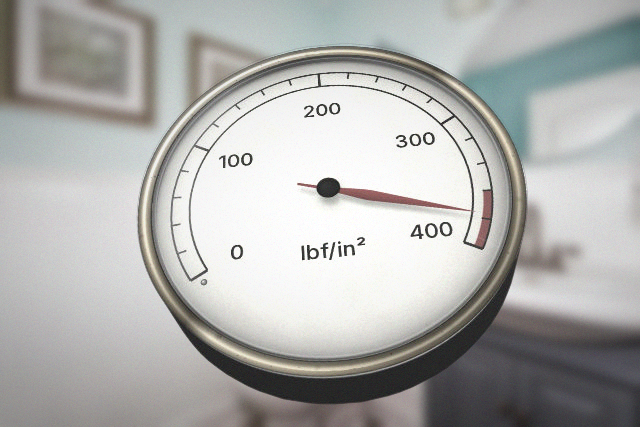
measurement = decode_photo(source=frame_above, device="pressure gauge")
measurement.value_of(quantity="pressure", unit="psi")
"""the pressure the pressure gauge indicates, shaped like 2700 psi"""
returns 380 psi
